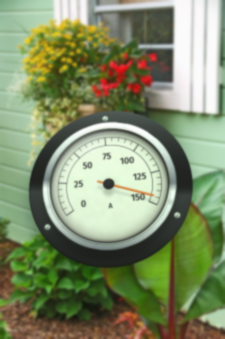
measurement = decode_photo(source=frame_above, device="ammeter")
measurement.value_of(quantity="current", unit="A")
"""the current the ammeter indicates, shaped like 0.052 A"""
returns 145 A
